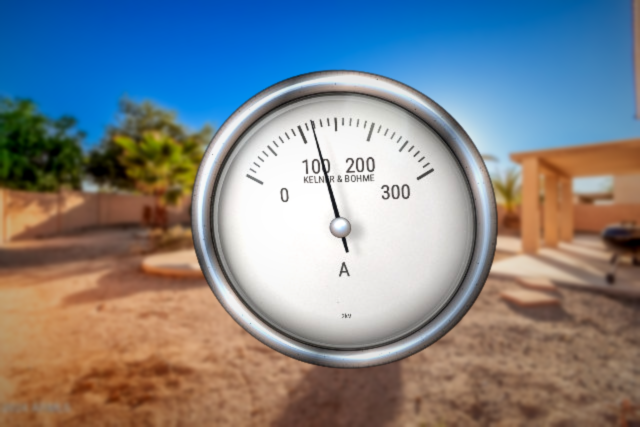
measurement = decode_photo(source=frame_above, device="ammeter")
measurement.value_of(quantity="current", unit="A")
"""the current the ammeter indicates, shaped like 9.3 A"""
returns 120 A
